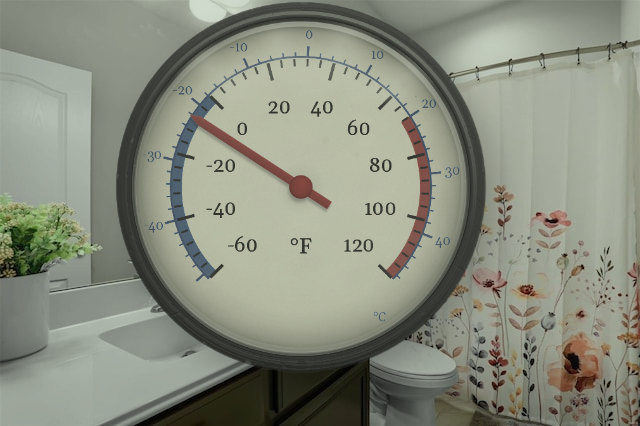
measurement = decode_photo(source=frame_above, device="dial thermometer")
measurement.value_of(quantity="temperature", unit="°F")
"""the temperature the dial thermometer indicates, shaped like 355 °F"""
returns -8 °F
